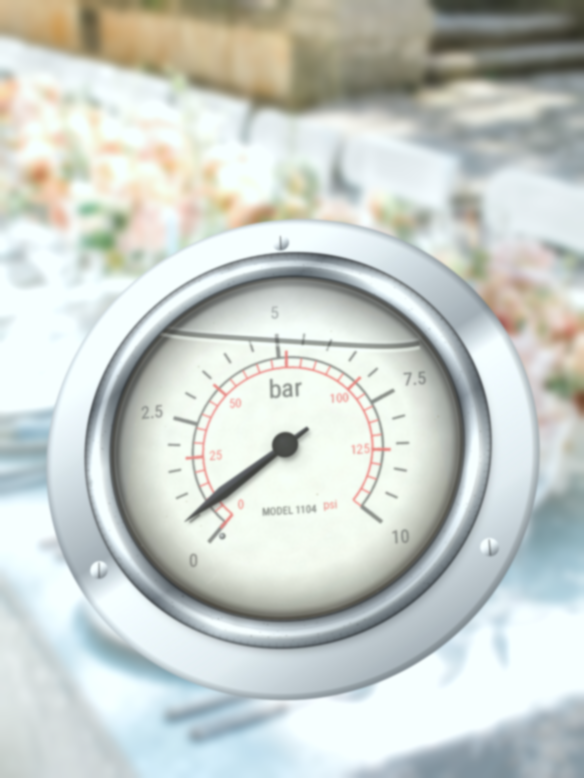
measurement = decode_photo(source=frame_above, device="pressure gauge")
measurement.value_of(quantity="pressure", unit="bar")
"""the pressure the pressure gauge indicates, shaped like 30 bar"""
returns 0.5 bar
